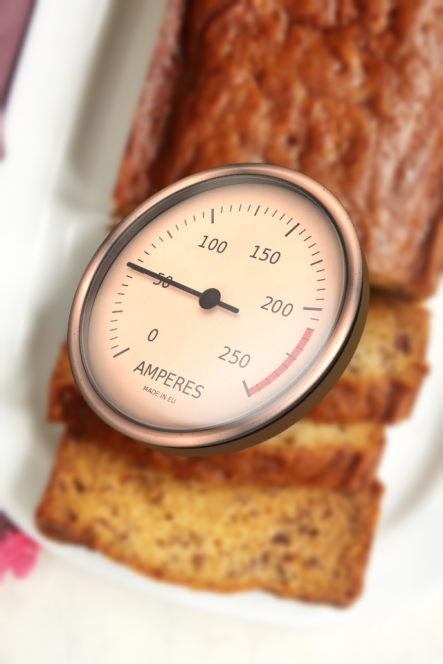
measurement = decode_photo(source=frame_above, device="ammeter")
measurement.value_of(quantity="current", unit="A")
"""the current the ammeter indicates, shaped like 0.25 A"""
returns 50 A
